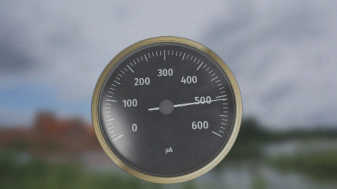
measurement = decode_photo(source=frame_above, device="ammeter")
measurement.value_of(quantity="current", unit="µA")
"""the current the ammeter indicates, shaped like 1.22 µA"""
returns 510 µA
